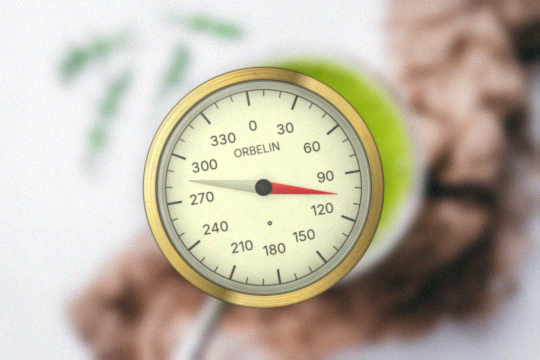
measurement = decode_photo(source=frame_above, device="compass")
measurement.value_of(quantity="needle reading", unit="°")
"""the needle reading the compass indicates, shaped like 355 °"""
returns 105 °
